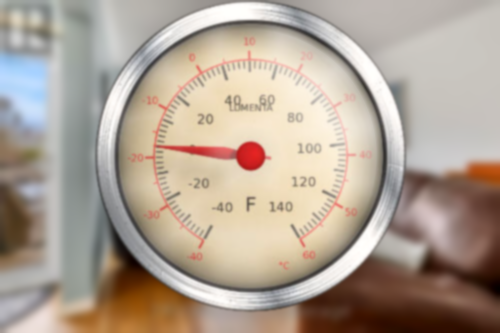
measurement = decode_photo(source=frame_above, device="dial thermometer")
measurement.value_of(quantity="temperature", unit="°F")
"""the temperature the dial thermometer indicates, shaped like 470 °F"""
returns 0 °F
